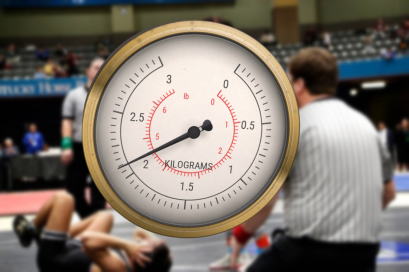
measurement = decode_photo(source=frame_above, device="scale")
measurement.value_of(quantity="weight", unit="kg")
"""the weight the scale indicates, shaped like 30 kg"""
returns 2.1 kg
